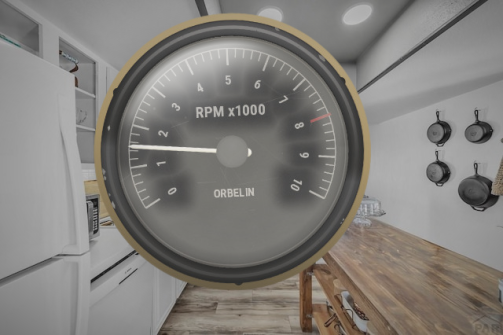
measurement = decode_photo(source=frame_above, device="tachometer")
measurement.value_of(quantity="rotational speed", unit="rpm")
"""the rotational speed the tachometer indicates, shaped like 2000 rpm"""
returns 1500 rpm
